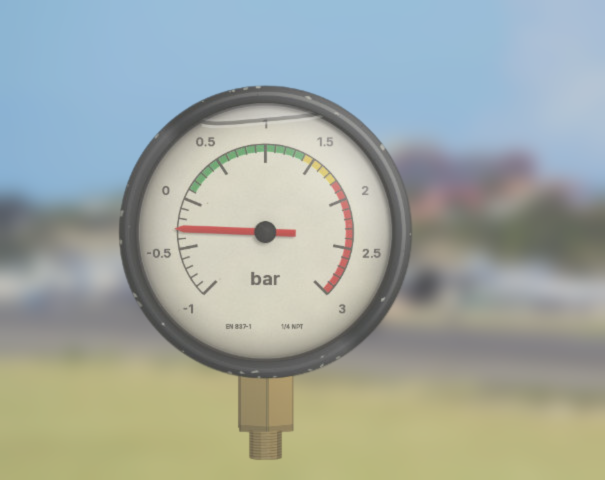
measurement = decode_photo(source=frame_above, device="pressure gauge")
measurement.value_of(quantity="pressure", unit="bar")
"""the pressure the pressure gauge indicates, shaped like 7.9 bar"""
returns -0.3 bar
